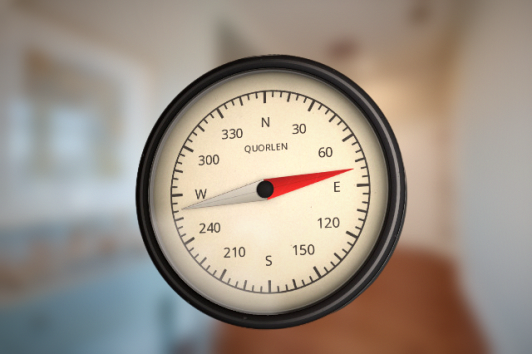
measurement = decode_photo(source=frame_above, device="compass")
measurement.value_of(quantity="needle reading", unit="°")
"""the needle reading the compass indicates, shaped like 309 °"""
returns 80 °
